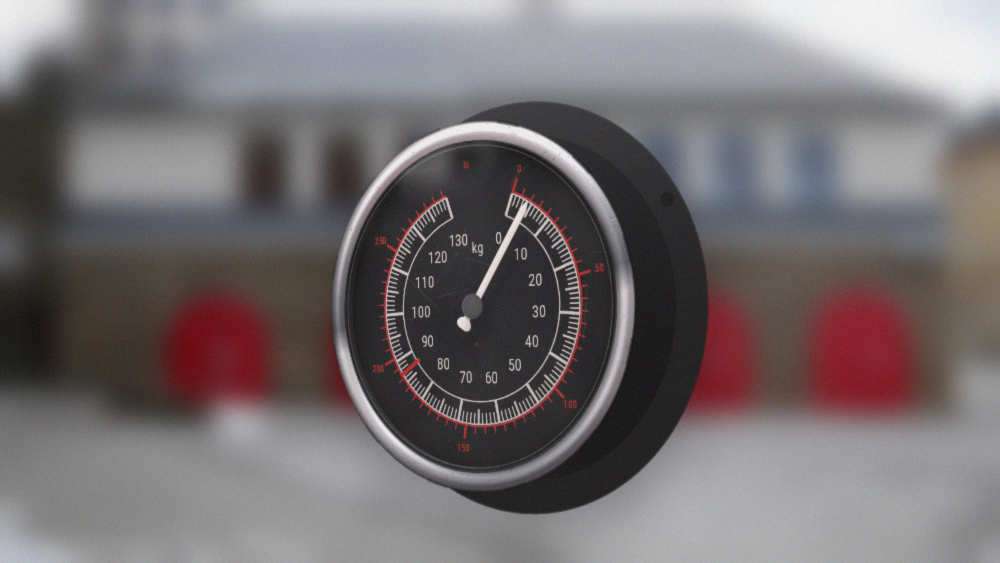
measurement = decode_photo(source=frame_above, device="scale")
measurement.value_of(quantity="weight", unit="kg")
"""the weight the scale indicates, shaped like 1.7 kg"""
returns 5 kg
